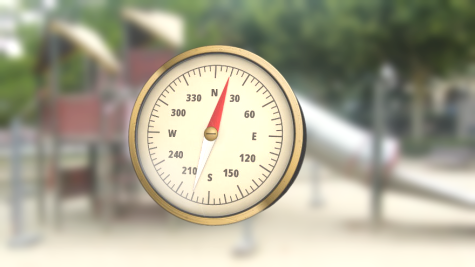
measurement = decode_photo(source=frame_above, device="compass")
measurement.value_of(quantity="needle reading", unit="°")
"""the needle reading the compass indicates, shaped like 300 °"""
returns 15 °
